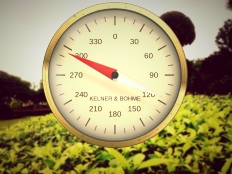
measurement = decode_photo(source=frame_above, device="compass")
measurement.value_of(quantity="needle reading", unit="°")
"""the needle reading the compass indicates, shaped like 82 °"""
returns 295 °
